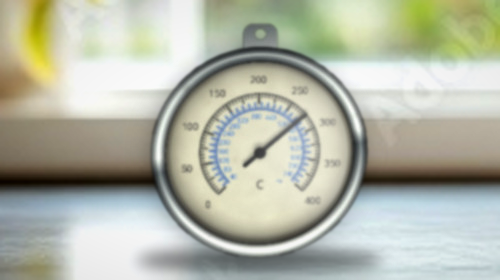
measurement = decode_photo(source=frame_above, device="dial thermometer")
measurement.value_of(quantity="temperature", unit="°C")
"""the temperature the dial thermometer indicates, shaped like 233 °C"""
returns 275 °C
